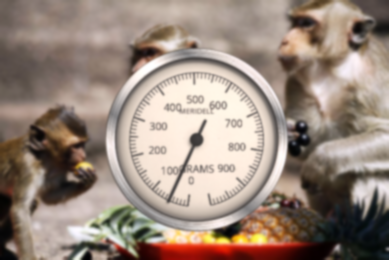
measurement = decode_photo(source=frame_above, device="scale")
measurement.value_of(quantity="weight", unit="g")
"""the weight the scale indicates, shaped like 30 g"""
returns 50 g
